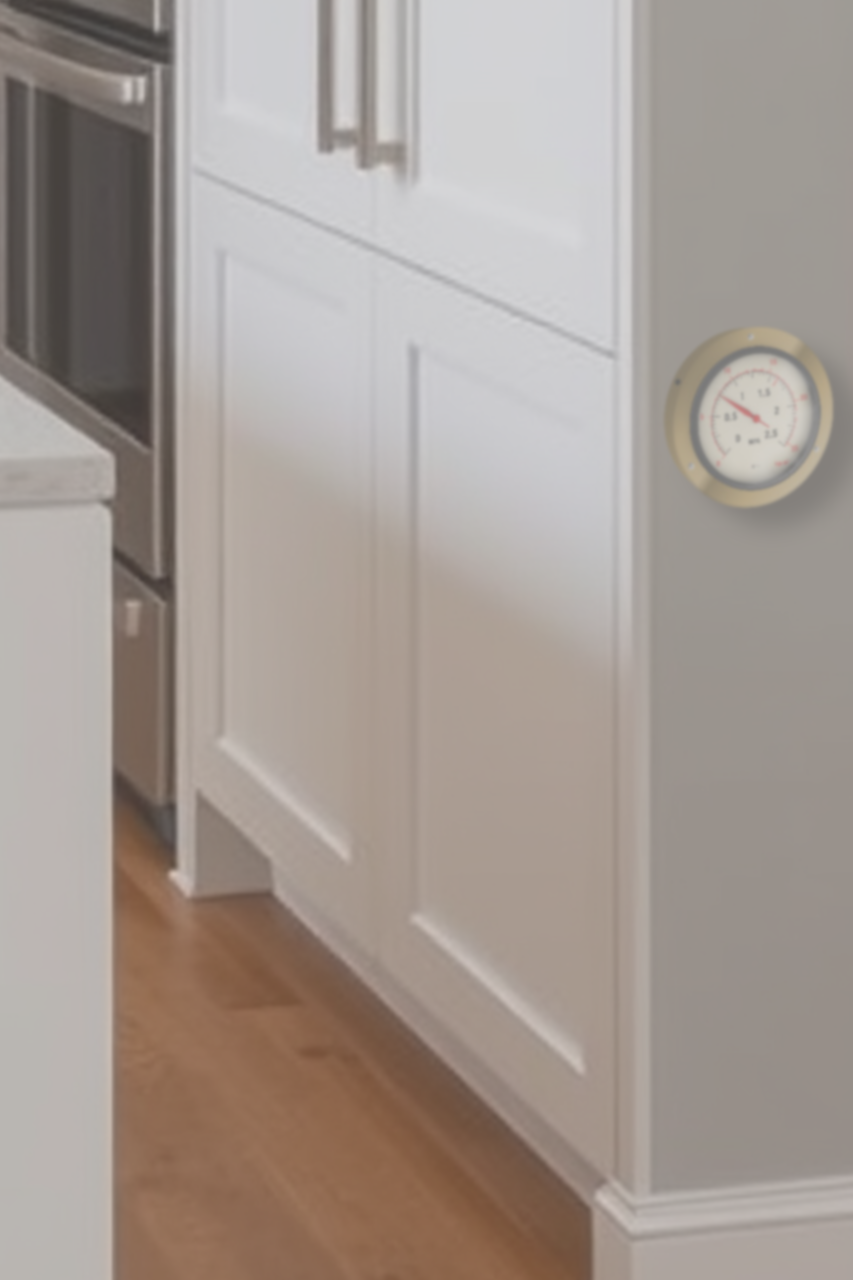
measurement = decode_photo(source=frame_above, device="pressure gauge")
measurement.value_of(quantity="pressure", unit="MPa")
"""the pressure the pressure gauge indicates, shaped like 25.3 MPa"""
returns 0.75 MPa
